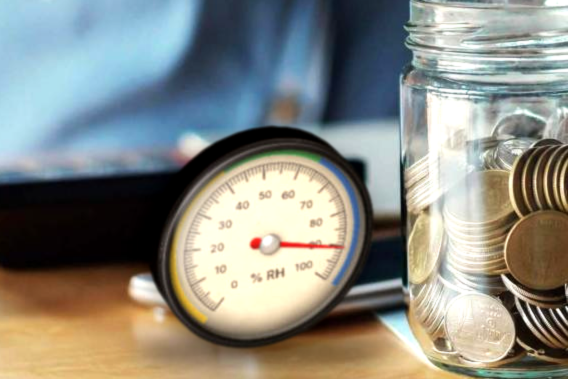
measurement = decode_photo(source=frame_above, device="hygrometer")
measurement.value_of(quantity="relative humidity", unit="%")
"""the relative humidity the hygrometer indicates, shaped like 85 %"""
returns 90 %
